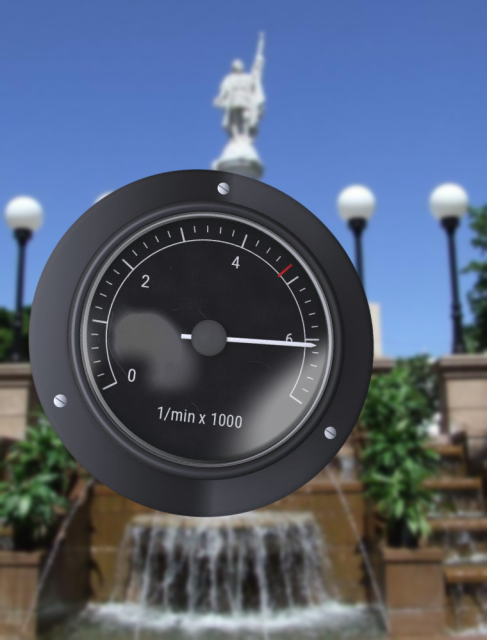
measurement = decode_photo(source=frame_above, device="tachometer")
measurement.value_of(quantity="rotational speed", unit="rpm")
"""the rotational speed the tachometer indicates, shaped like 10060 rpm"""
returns 6100 rpm
